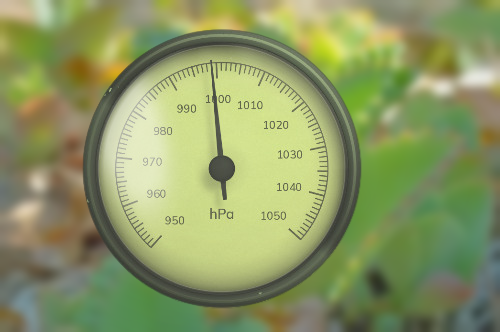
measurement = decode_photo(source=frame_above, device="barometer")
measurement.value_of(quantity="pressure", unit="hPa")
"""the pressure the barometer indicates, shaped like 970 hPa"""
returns 999 hPa
